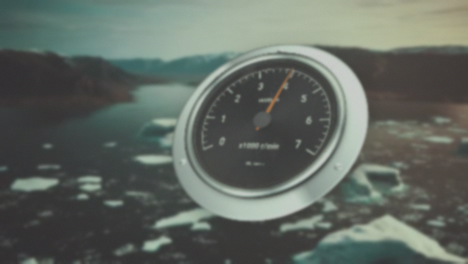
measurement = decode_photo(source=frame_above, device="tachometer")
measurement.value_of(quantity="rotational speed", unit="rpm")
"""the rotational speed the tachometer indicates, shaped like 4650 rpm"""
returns 4000 rpm
